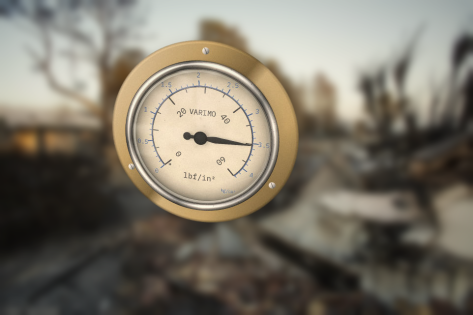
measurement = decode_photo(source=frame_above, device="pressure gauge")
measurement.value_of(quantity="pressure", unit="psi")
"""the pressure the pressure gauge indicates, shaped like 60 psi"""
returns 50 psi
